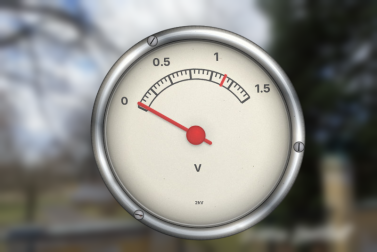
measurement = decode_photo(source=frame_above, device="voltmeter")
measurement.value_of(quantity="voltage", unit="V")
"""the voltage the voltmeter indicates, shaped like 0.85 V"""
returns 0.05 V
